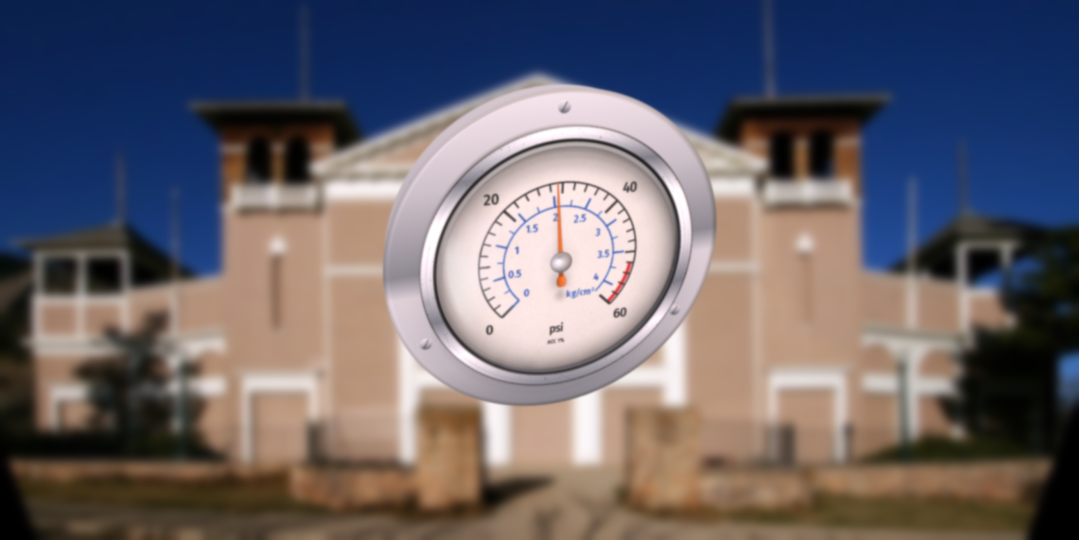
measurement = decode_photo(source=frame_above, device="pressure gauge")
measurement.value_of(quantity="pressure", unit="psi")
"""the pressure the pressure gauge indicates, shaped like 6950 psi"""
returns 29 psi
